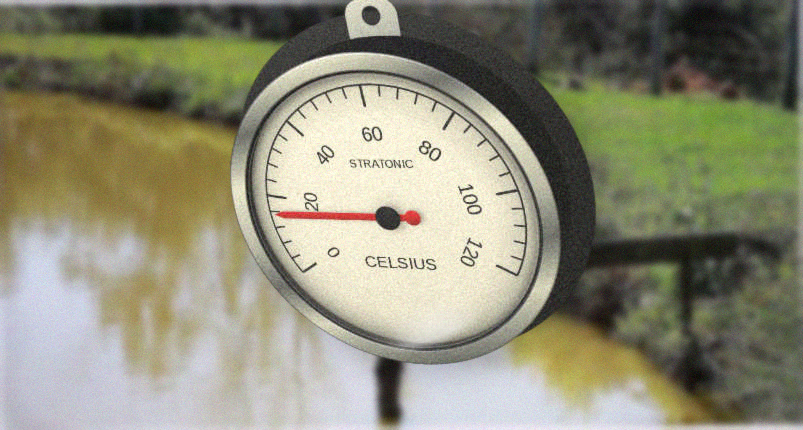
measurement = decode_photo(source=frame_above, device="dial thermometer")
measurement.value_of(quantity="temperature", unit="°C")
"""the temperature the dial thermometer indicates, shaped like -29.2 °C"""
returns 16 °C
